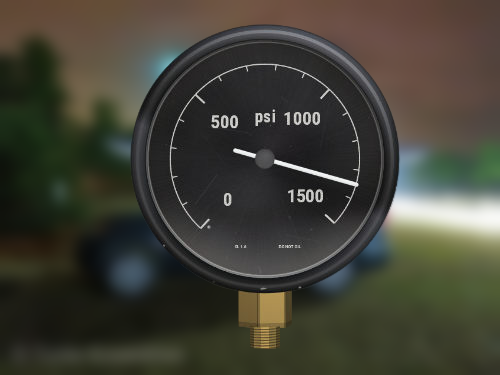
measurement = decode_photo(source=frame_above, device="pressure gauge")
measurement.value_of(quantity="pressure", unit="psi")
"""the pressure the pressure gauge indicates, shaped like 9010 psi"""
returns 1350 psi
